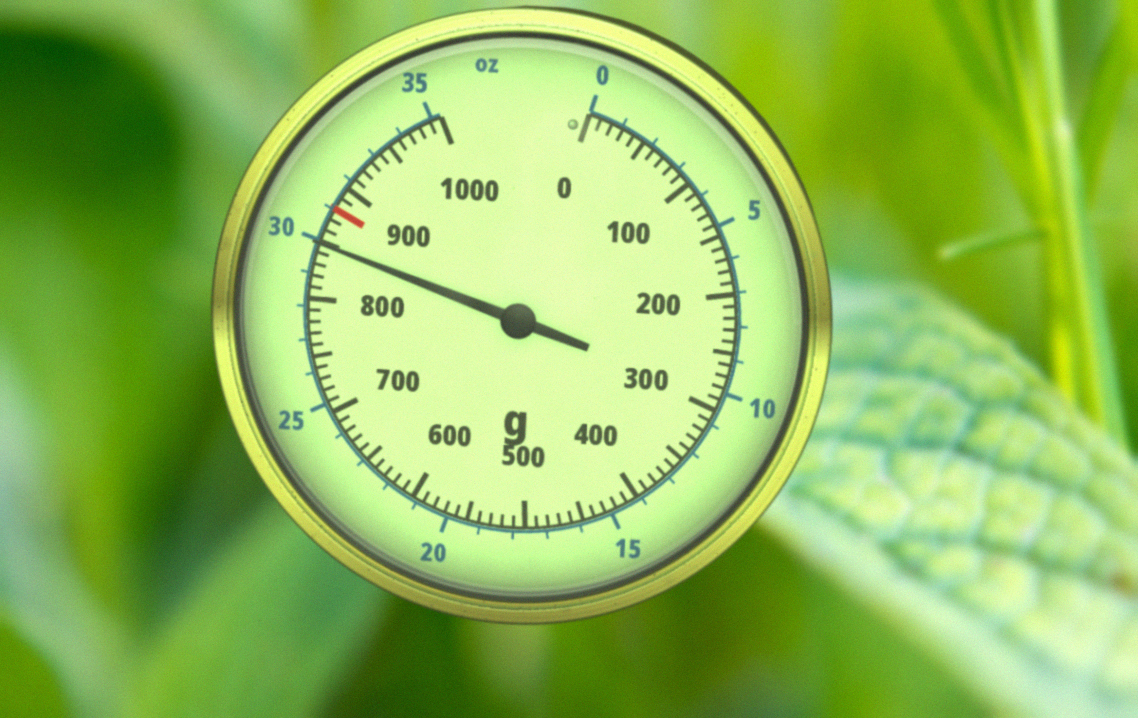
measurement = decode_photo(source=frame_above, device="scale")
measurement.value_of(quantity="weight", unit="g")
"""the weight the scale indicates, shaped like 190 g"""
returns 850 g
